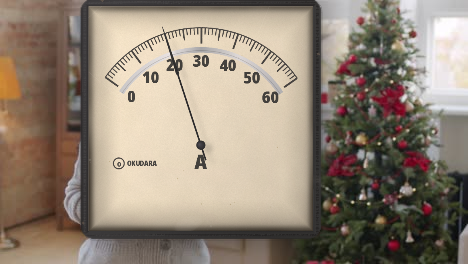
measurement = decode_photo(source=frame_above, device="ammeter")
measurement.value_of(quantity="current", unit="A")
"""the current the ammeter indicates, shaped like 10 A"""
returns 20 A
